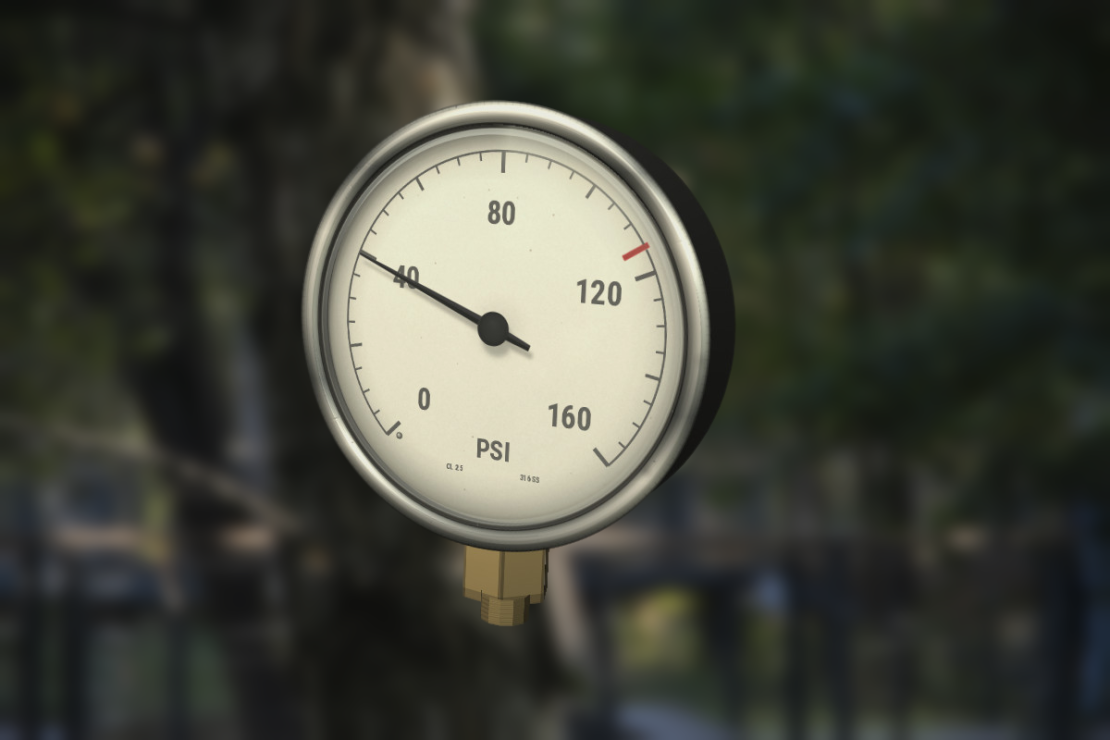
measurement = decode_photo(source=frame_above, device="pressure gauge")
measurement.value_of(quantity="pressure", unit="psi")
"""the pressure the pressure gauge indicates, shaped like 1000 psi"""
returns 40 psi
